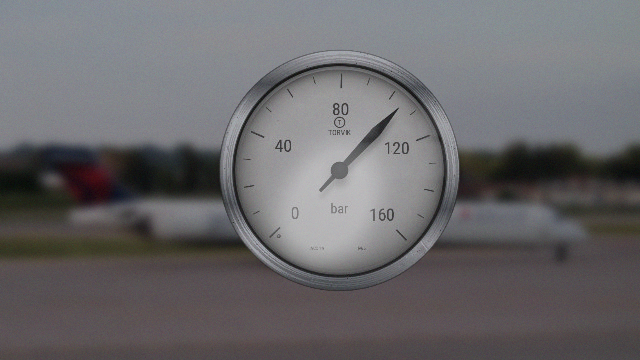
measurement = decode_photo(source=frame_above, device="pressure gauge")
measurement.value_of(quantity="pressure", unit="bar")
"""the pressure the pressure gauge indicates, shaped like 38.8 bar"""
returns 105 bar
